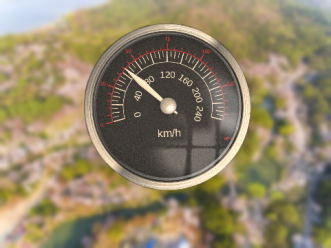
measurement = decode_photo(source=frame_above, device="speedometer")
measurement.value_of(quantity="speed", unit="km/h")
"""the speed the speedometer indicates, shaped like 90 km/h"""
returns 65 km/h
